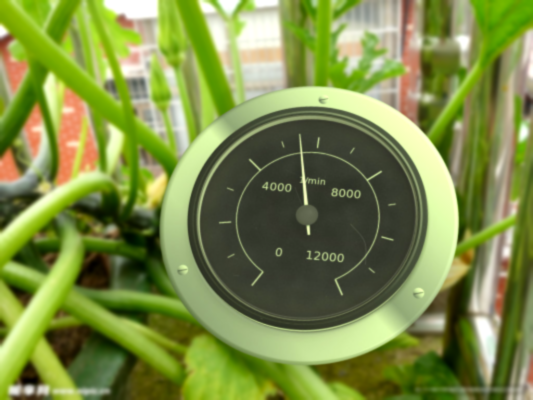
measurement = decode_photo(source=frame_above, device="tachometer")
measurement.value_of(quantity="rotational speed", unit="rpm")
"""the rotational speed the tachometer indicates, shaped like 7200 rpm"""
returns 5500 rpm
